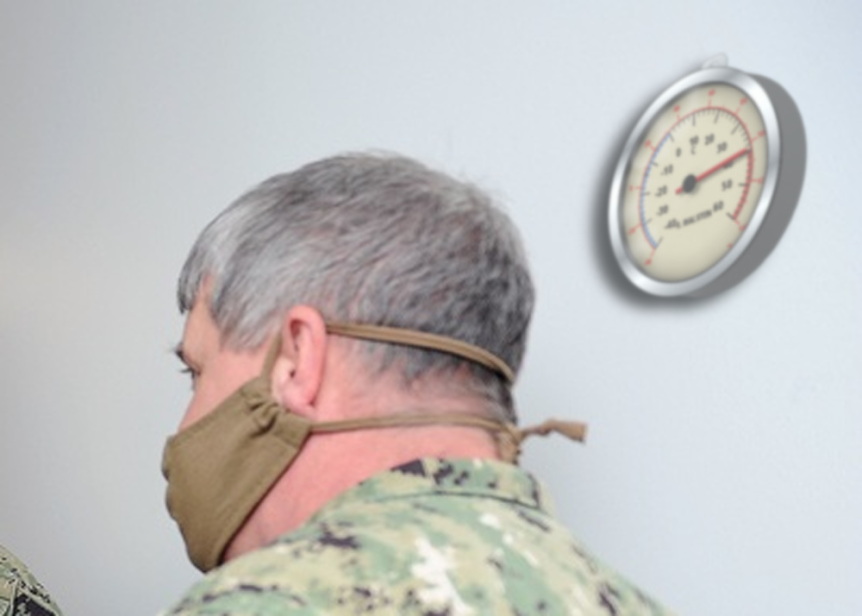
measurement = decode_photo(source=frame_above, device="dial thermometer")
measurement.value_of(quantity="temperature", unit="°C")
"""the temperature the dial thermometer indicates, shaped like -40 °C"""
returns 40 °C
